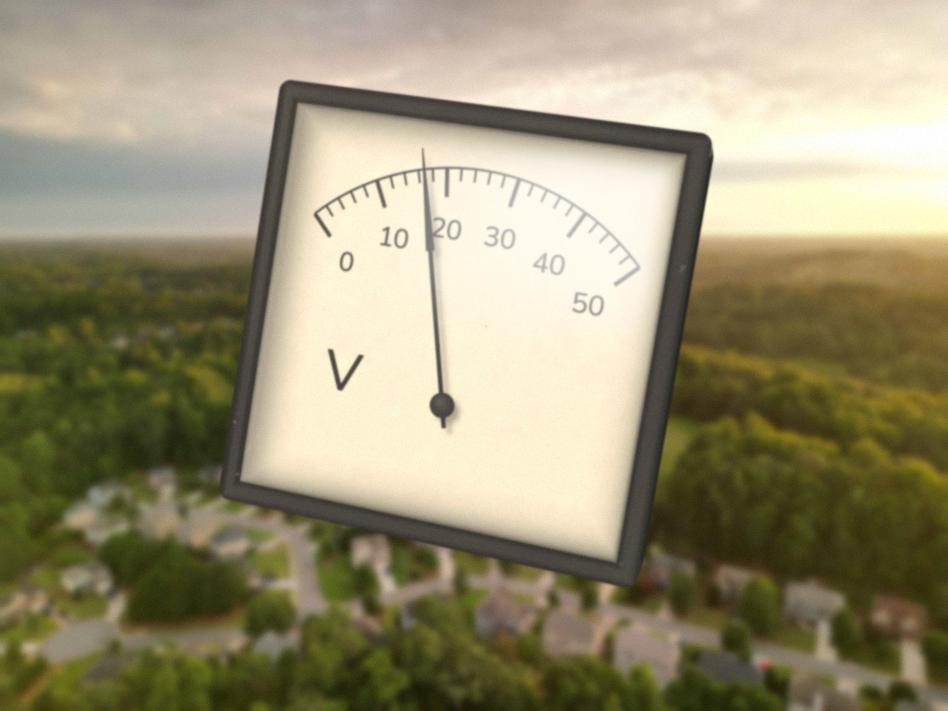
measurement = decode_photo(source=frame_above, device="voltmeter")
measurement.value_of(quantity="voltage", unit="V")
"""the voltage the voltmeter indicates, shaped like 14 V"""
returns 17 V
